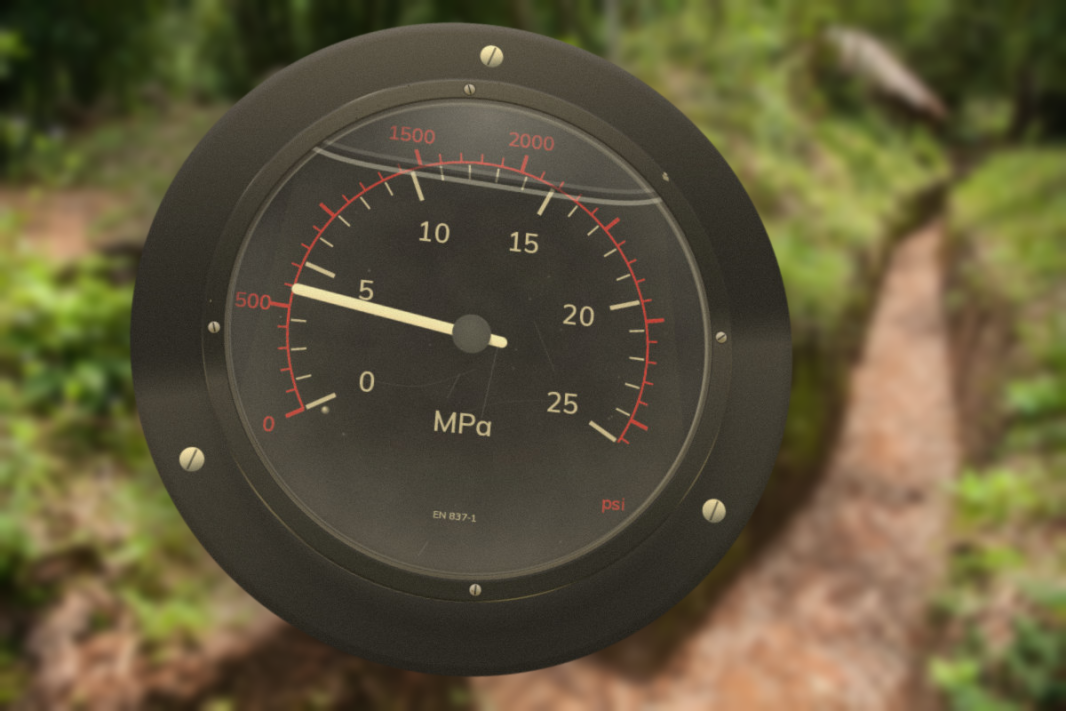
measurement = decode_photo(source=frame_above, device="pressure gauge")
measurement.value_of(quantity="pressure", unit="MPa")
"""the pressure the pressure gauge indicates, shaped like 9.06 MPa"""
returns 4 MPa
